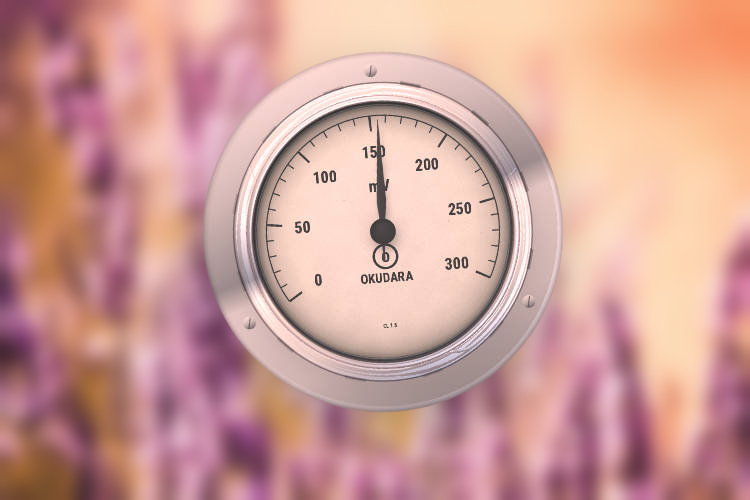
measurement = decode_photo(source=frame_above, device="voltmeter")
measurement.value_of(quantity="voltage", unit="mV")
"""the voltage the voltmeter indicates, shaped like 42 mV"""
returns 155 mV
